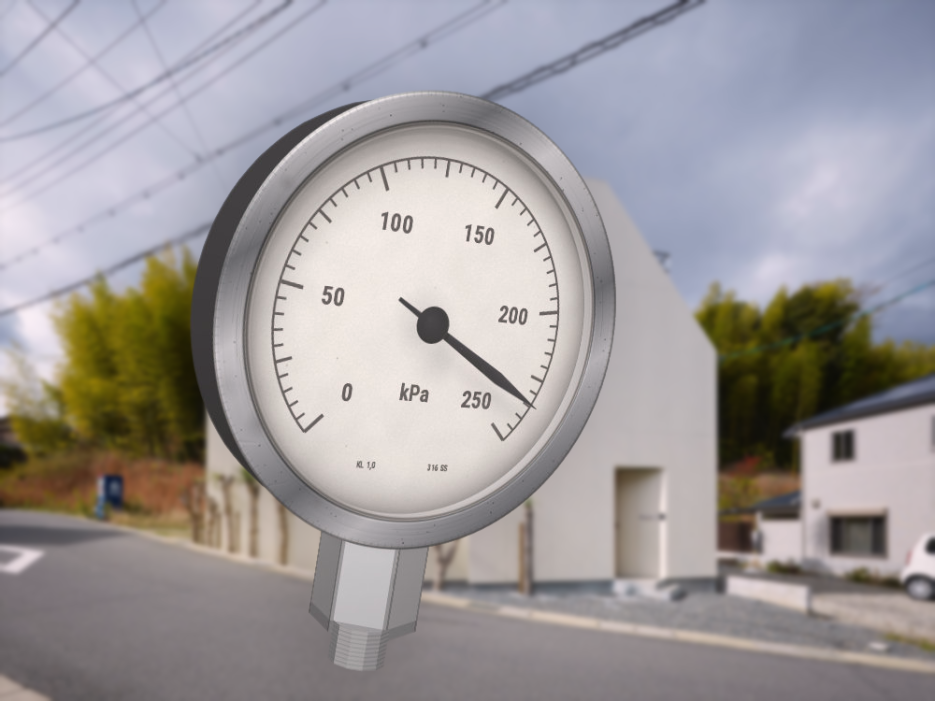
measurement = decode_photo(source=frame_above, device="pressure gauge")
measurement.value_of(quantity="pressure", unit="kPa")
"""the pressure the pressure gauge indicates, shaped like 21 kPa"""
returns 235 kPa
